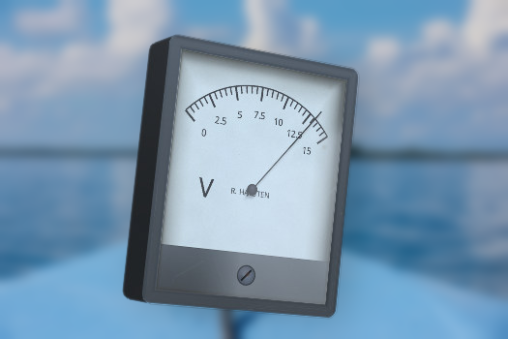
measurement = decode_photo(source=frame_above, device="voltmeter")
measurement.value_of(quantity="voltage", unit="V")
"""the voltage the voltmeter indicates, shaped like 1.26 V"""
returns 13 V
